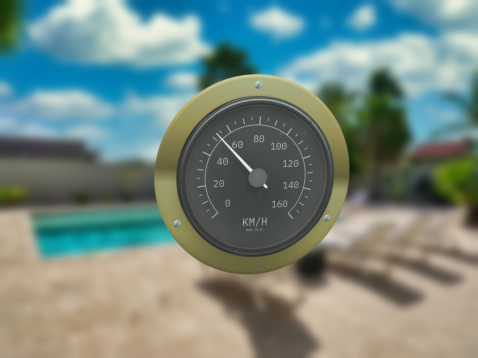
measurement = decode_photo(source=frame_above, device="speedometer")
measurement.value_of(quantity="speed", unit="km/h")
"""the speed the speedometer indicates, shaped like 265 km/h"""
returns 52.5 km/h
